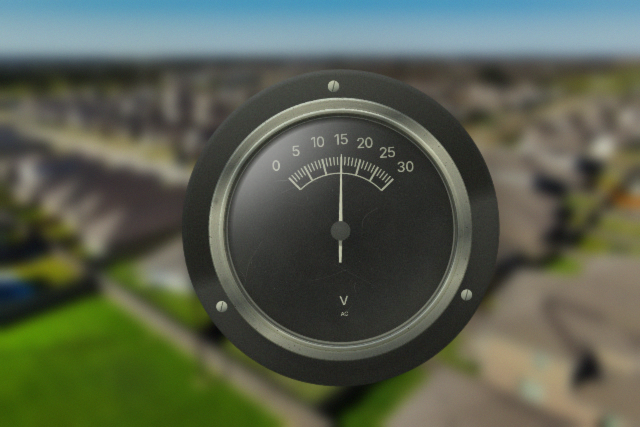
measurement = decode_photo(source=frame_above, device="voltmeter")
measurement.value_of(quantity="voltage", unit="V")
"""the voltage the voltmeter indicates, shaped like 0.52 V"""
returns 15 V
